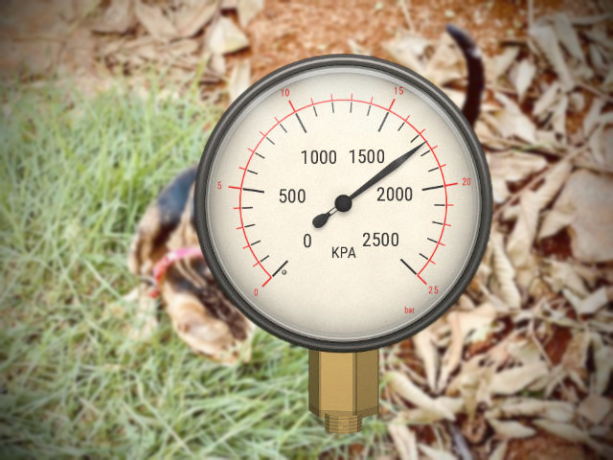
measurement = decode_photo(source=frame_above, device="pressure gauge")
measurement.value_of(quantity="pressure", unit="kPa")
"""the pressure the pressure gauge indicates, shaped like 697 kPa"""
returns 1750 kPa
